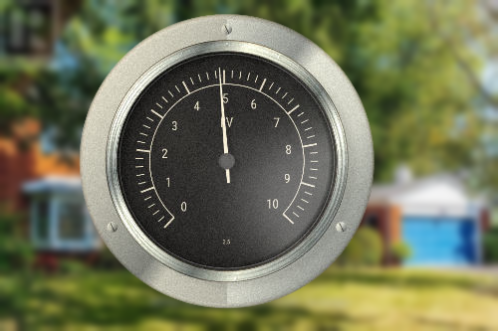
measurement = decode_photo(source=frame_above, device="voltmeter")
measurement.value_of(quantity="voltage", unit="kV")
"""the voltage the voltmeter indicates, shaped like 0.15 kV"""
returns 4.9 kV
